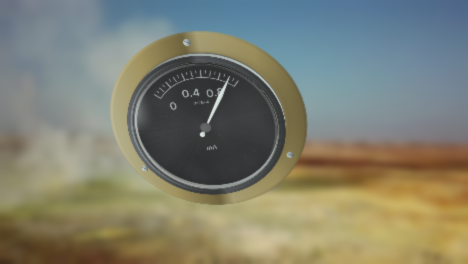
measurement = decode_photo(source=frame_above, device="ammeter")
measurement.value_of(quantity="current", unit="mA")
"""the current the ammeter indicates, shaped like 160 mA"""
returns 0.9 mA
